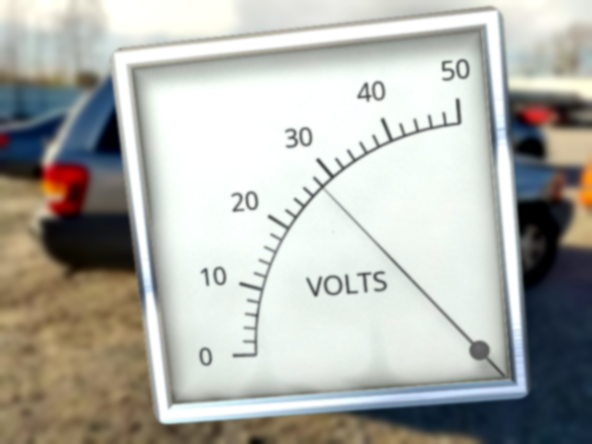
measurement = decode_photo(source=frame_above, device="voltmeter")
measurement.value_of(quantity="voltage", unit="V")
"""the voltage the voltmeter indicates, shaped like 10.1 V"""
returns 28 V
